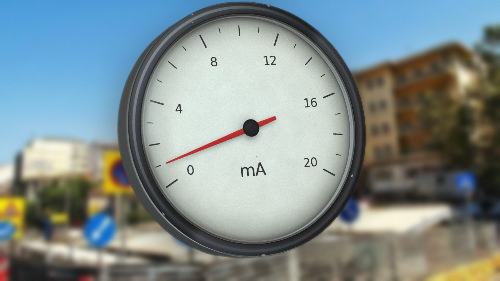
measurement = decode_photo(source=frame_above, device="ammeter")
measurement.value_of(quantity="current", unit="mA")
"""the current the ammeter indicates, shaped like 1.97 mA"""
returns 1 mA
